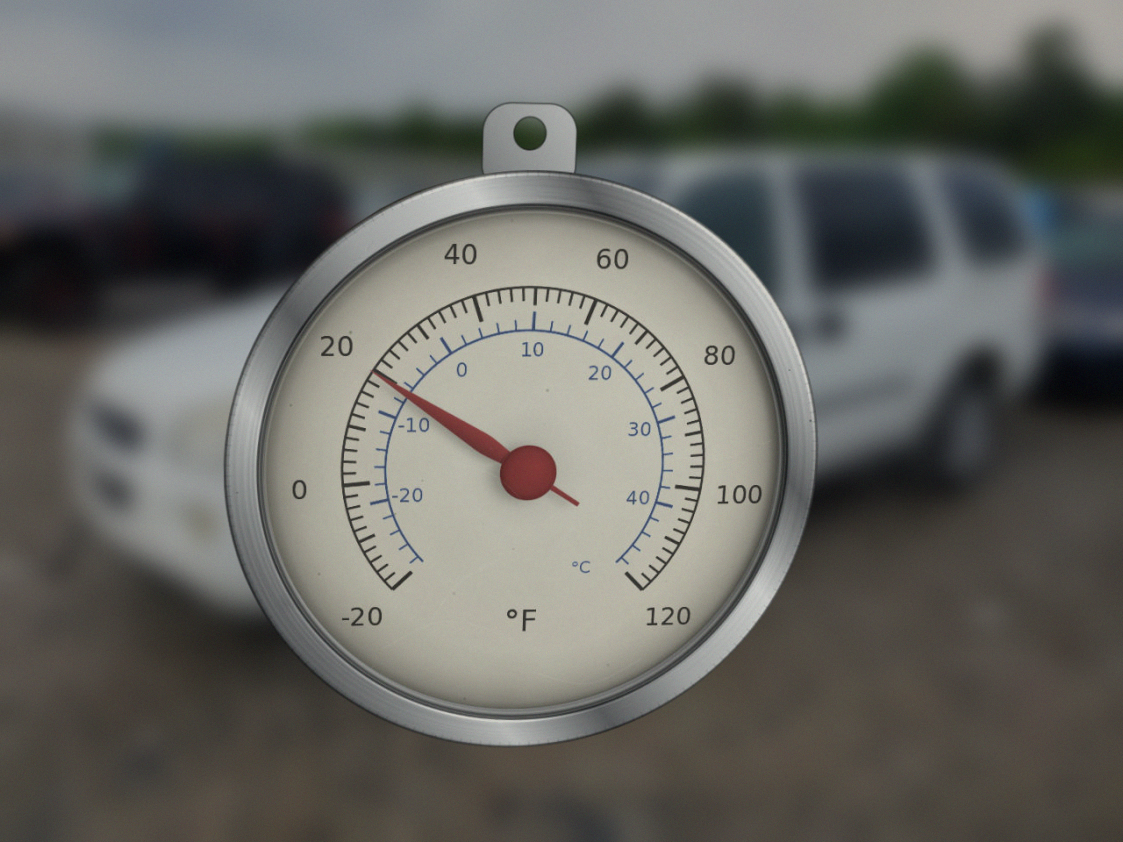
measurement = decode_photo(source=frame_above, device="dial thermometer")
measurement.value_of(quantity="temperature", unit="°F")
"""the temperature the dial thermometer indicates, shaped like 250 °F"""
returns 20 °F
